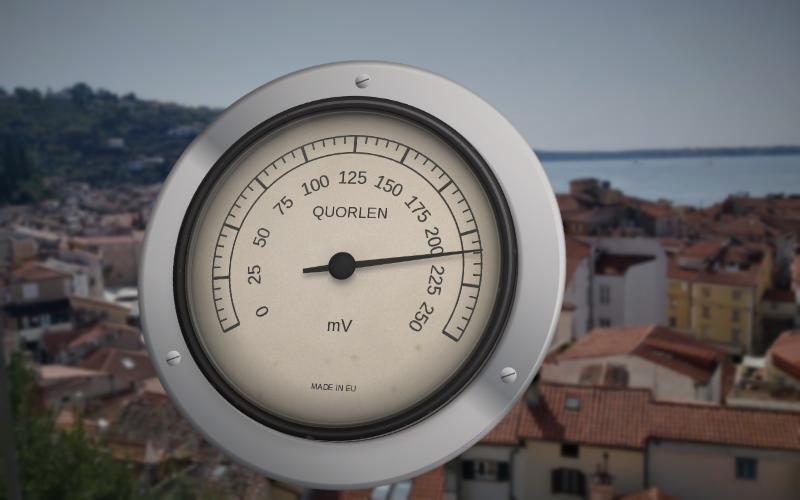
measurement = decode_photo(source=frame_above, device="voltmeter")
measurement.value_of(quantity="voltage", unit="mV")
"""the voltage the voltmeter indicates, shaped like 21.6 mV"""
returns 210 mV
